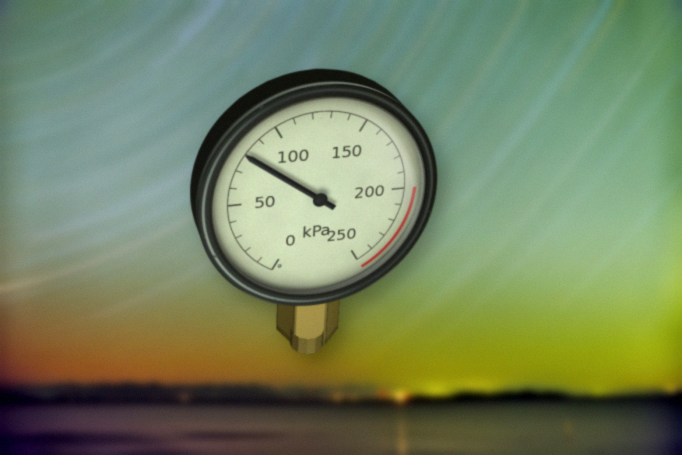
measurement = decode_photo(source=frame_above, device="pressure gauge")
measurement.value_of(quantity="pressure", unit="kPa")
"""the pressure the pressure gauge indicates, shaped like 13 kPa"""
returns 80 kPa
